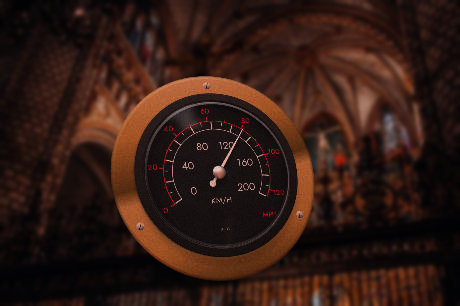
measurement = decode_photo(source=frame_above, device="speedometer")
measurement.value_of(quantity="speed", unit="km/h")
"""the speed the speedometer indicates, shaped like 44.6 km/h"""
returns 130 km/h
